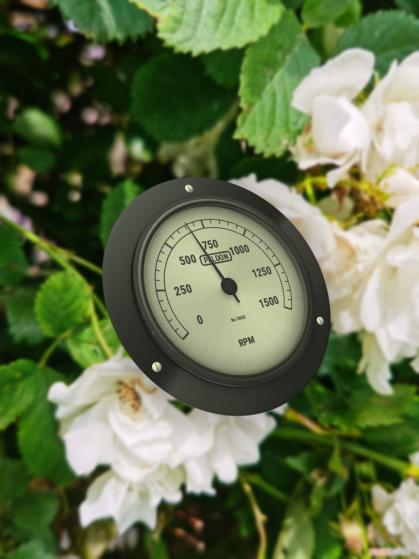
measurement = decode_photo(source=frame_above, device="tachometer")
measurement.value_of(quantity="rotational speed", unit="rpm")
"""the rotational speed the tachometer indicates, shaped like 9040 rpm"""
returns 650 rpm
